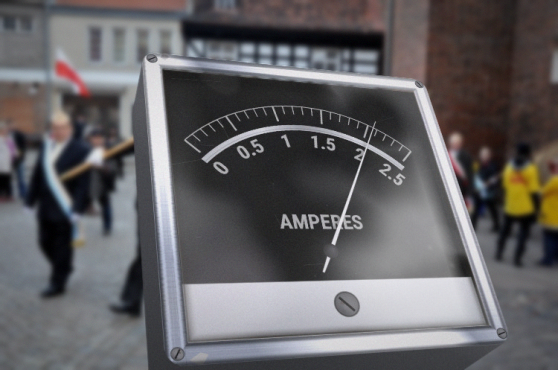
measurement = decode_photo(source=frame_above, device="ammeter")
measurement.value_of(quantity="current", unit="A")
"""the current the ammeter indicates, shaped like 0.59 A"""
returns 2.05 A
